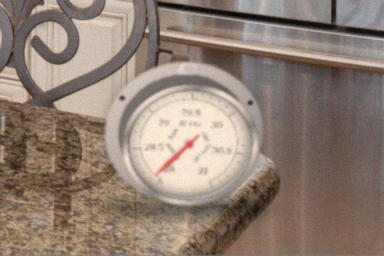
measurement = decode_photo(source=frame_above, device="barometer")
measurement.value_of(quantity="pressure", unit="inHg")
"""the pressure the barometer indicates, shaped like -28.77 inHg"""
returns 28.1 inHg
